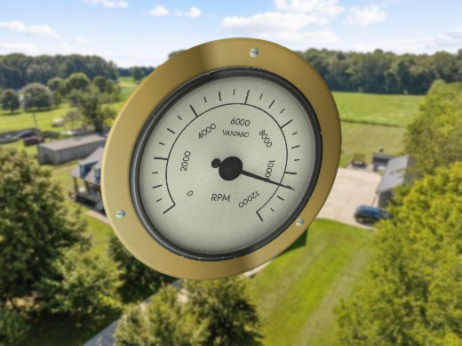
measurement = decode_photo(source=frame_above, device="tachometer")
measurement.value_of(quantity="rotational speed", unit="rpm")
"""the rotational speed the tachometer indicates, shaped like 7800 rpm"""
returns 10500 rpm
